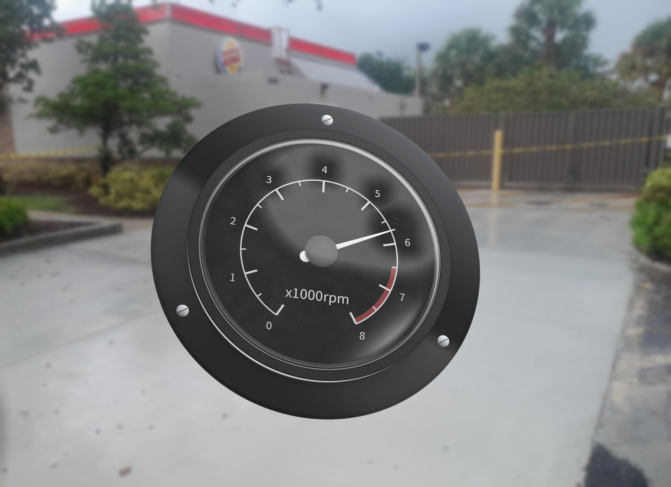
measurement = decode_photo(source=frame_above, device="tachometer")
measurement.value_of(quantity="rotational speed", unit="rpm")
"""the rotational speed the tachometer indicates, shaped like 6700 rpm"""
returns 5750 rpm
